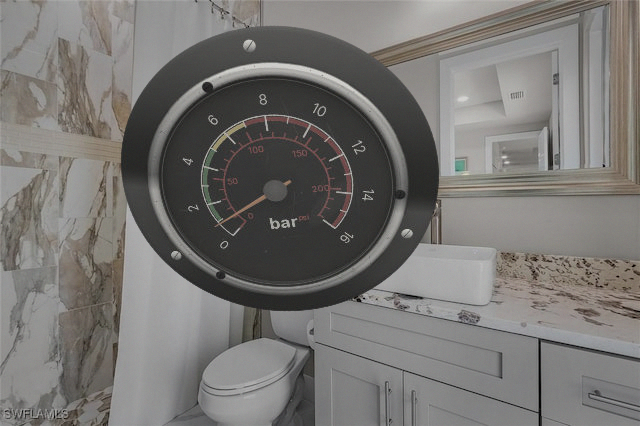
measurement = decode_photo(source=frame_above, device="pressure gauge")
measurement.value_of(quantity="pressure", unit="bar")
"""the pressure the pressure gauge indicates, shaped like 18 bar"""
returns 1 bar
